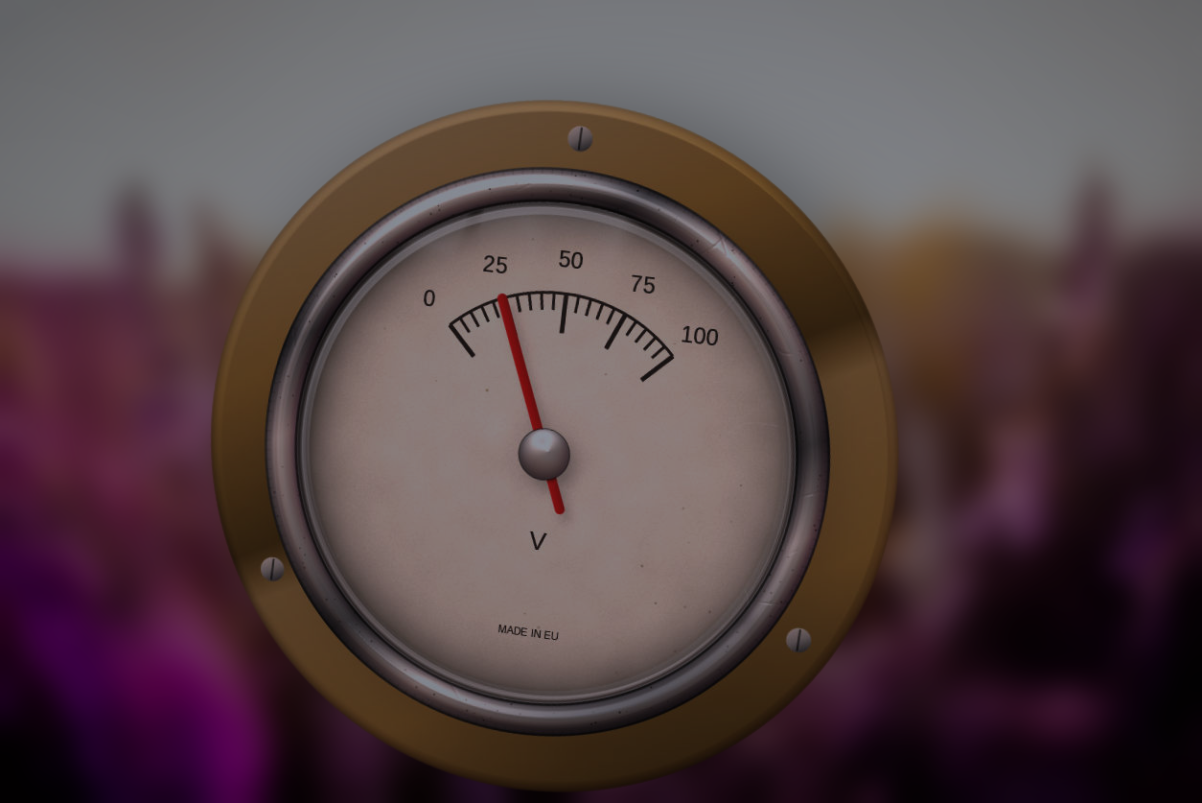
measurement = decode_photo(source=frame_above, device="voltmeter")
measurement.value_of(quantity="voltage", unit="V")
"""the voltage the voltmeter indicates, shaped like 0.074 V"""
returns 25 V
